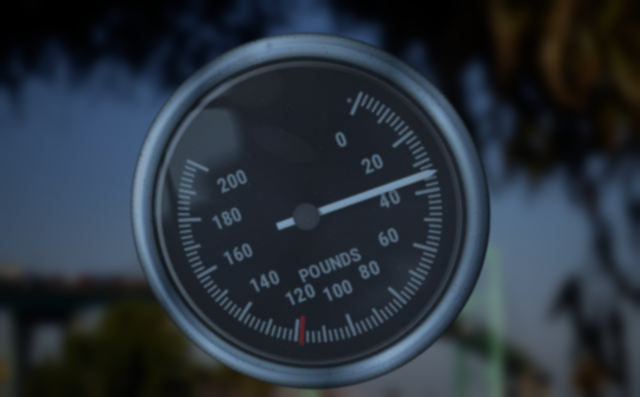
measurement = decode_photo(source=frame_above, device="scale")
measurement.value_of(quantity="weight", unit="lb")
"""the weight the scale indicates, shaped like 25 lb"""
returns 34 lb
